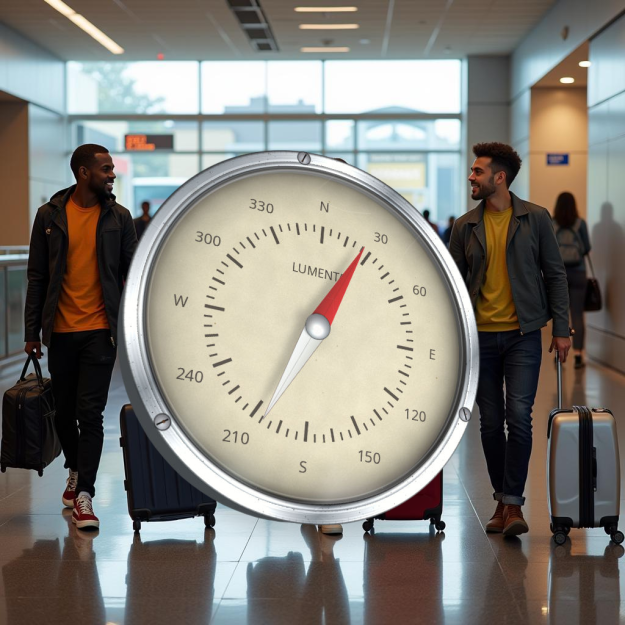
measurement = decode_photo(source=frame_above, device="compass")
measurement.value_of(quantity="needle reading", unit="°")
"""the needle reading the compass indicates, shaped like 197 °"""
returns 25 °
